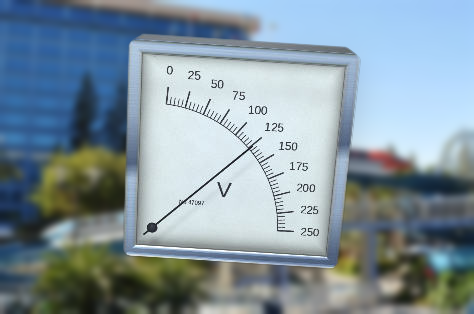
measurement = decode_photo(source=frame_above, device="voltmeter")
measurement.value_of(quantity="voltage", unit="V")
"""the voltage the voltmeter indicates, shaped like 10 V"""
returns 125 V
